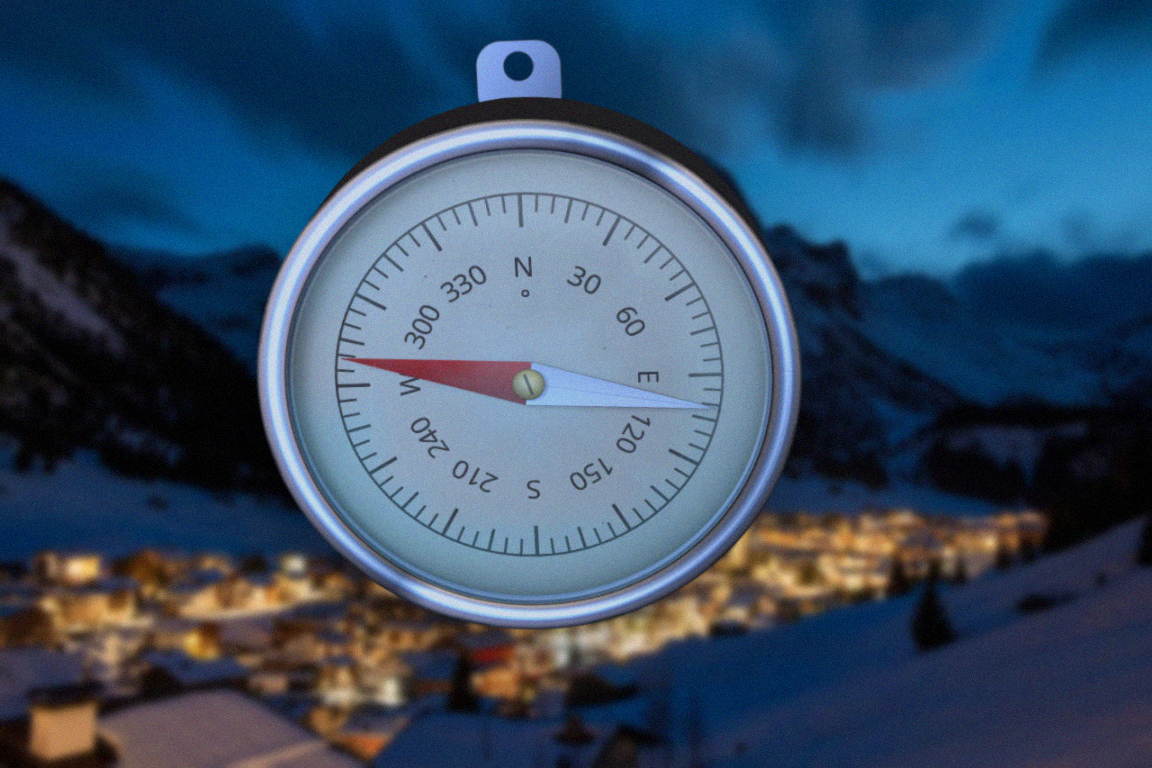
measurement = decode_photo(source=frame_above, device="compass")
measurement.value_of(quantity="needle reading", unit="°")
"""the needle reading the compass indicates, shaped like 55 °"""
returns 280 °
